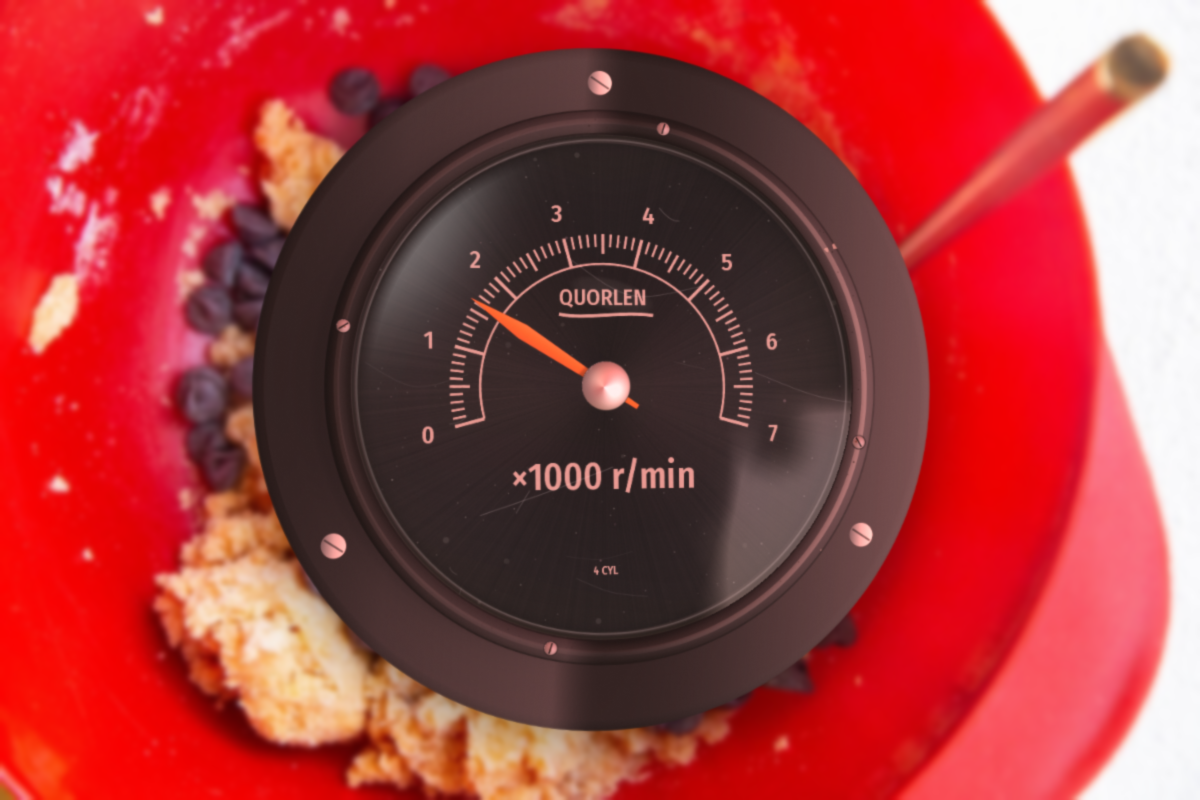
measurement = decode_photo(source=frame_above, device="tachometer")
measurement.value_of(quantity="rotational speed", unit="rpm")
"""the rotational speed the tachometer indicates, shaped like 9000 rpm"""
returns 1600 rpm
